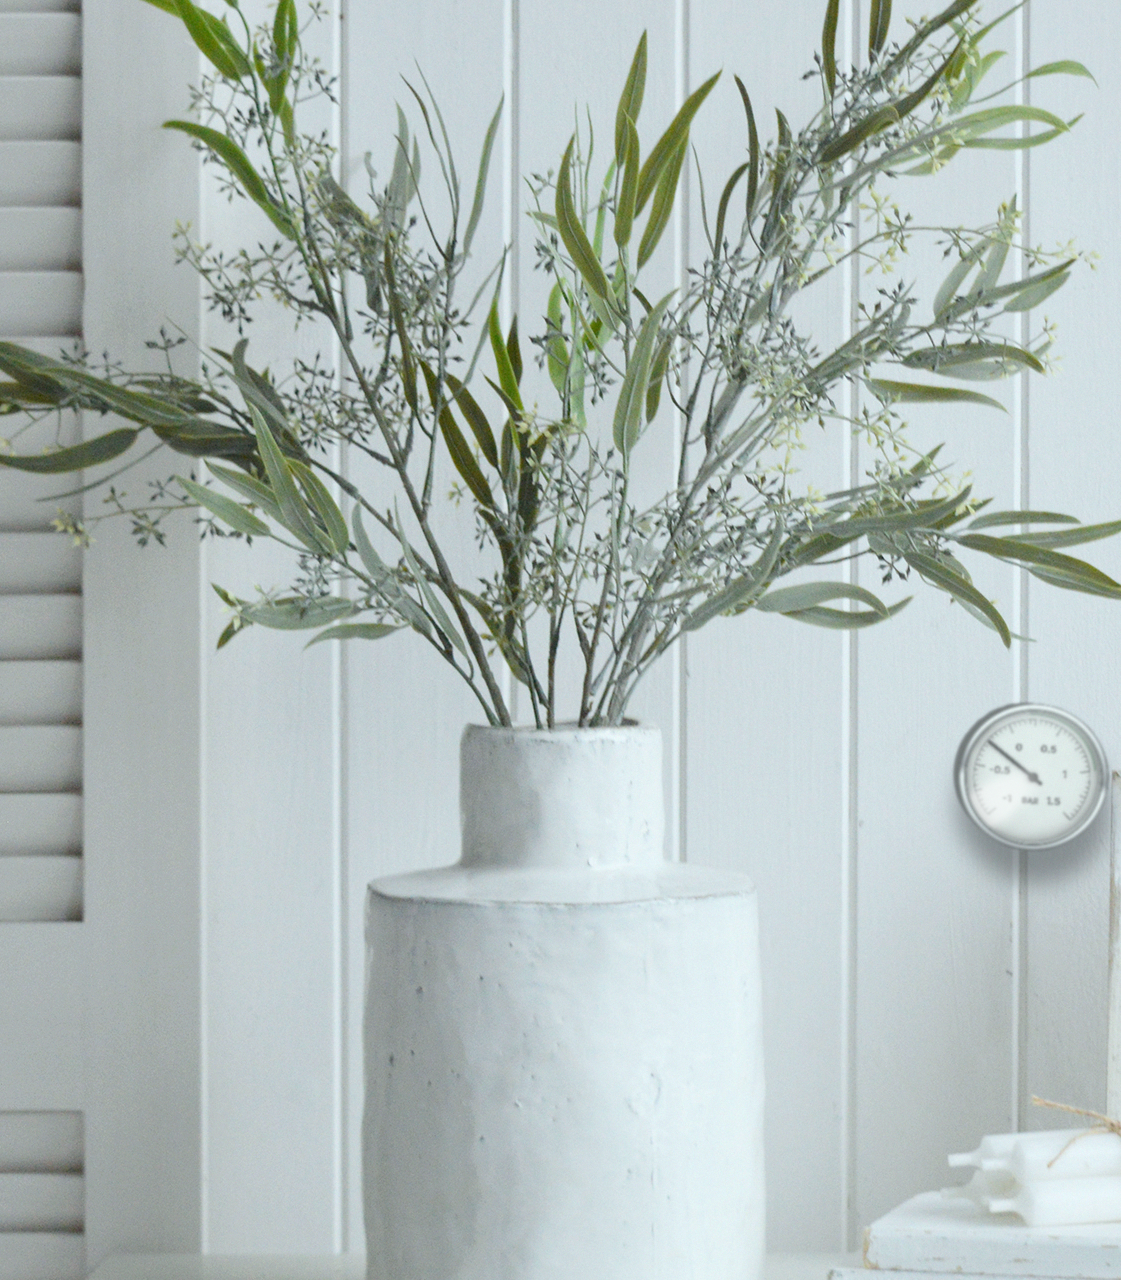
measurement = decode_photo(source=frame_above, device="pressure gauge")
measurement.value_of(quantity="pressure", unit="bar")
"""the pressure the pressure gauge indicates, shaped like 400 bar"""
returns -0.25 bar
